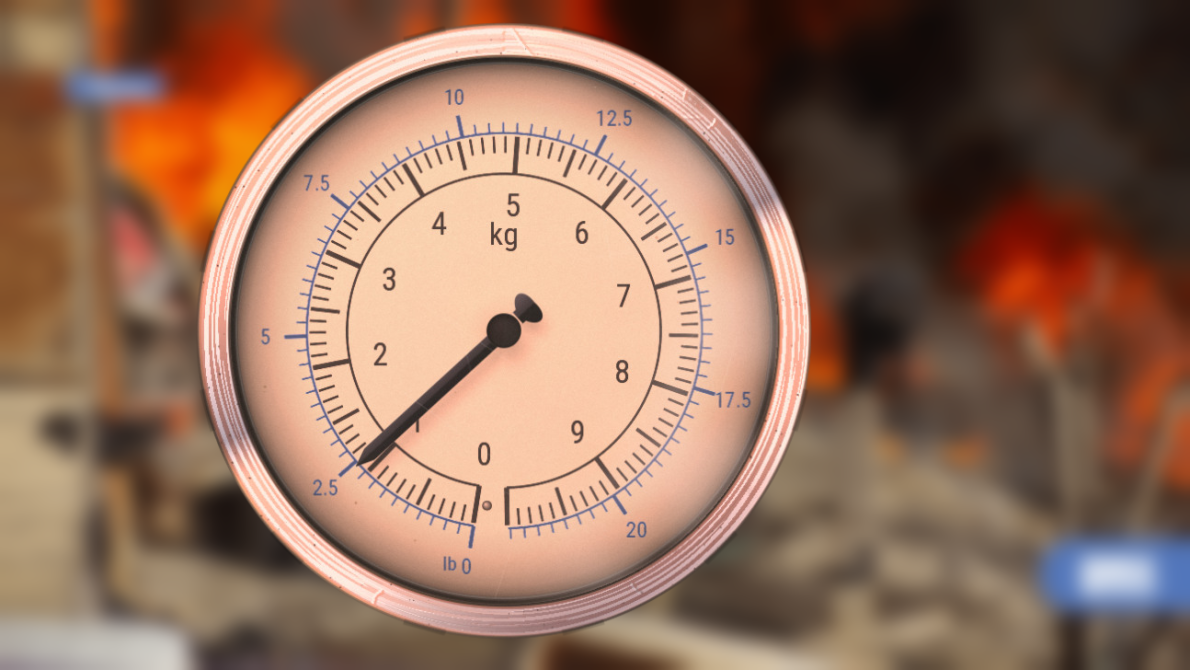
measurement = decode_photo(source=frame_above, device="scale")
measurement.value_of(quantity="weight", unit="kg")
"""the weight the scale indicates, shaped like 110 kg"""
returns 1.1 kg
